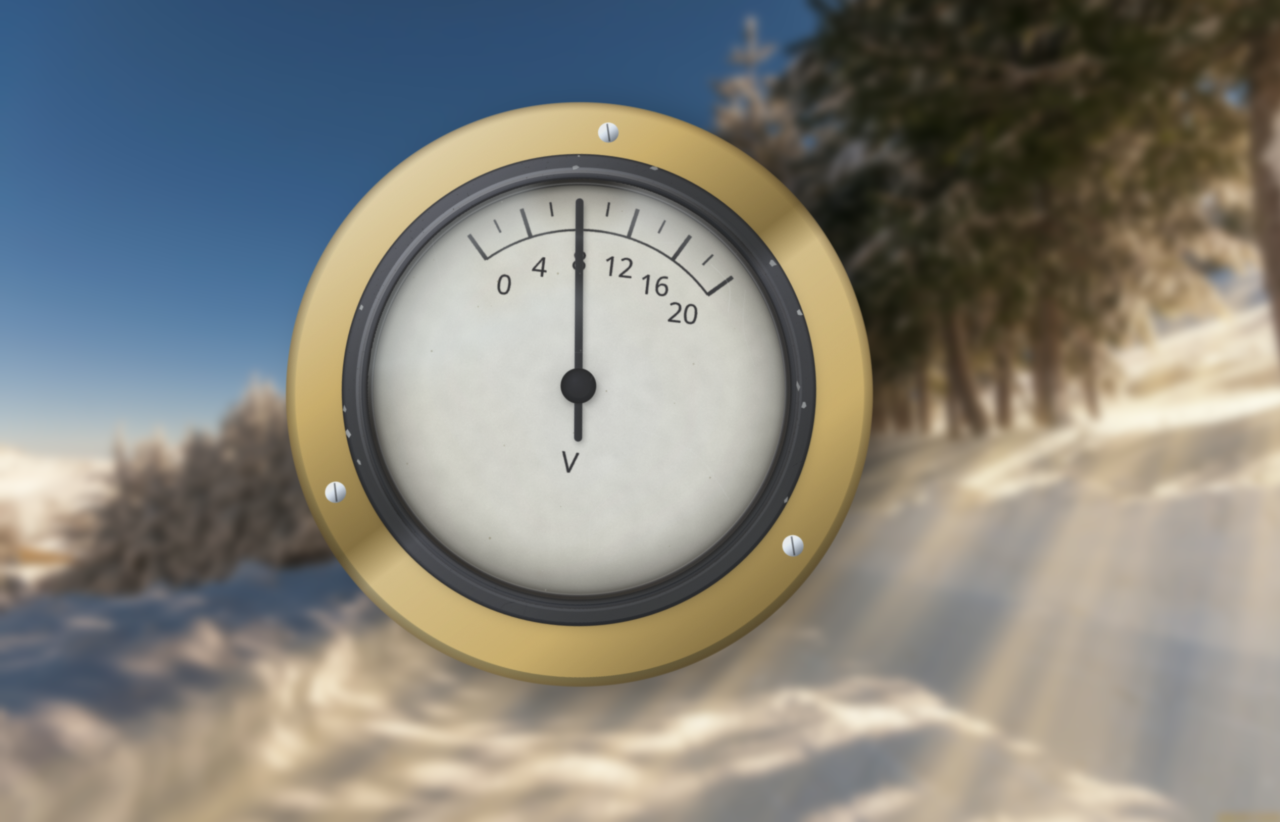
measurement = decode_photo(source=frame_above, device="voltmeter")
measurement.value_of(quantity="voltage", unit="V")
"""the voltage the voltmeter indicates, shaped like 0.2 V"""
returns 8 V
